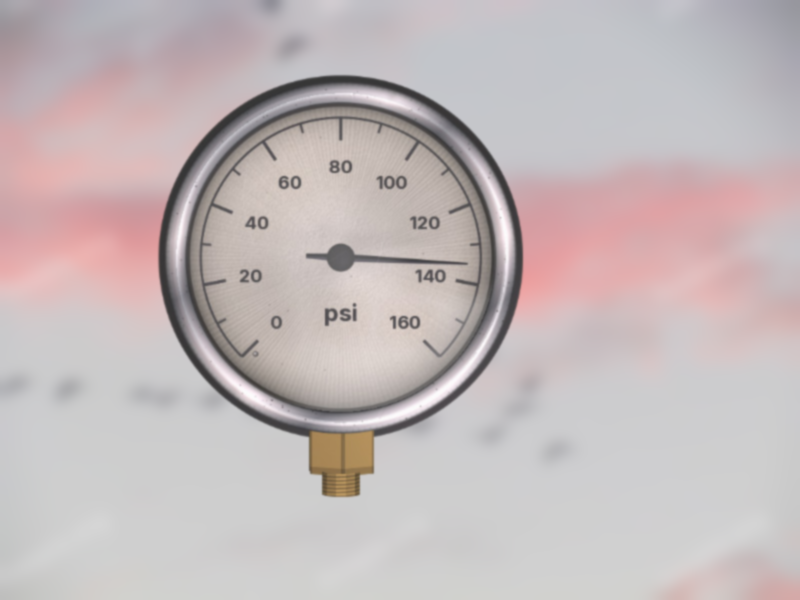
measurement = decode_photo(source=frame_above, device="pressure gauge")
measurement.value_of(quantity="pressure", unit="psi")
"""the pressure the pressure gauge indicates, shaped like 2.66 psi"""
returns 135 psi
